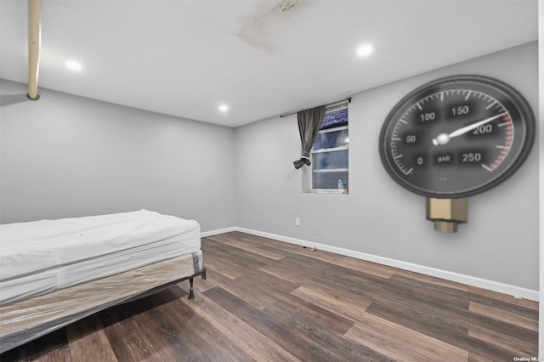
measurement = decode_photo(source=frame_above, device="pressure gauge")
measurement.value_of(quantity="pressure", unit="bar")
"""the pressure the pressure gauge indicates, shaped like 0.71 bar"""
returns 190 bar
